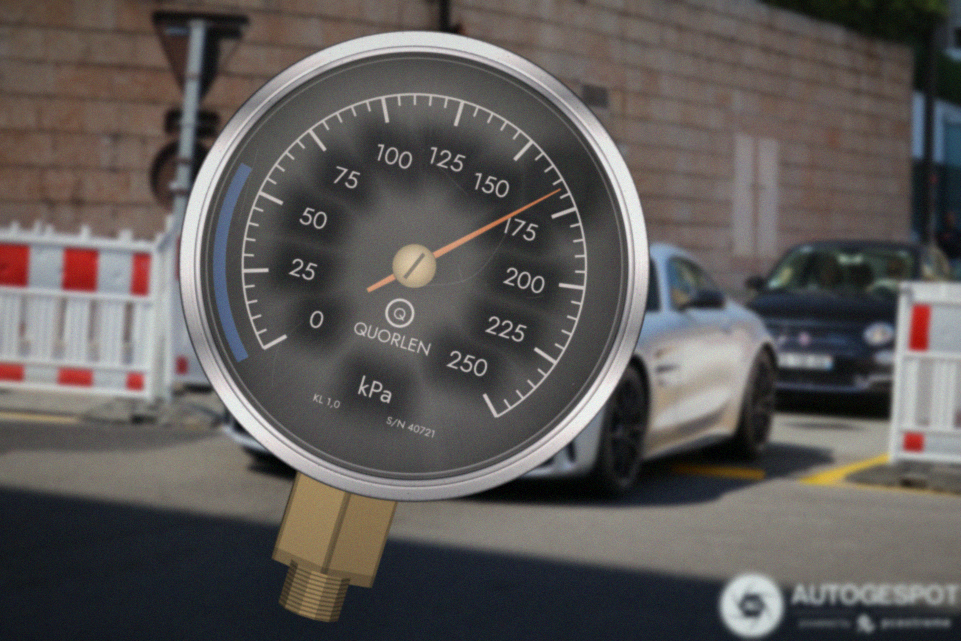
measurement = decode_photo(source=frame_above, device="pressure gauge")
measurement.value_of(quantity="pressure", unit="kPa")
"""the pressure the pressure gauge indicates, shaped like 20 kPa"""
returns 167.5 kPa
